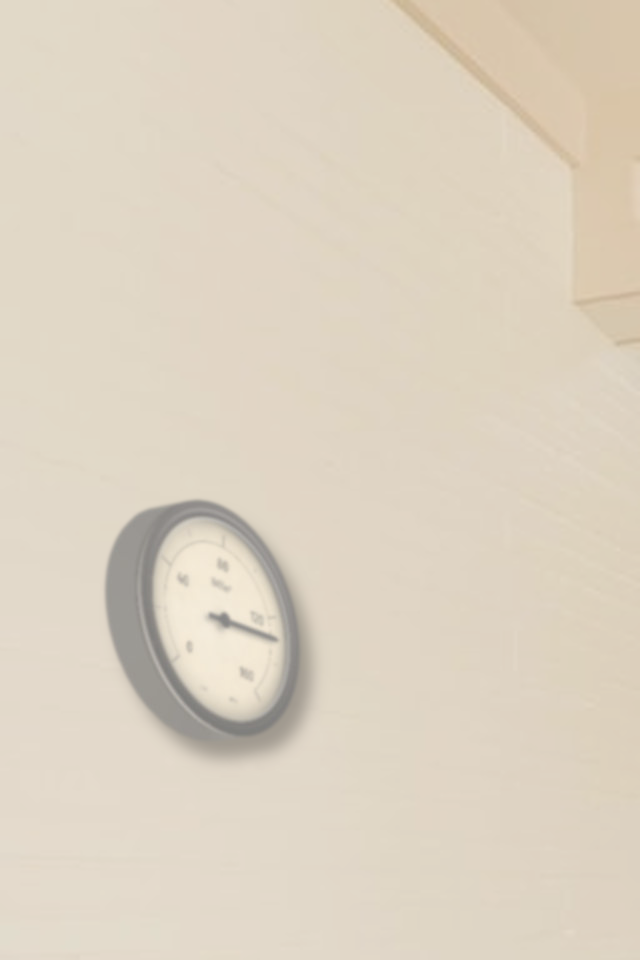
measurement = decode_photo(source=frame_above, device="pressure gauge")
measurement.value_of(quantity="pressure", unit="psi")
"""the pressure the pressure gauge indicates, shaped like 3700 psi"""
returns 130 psi
